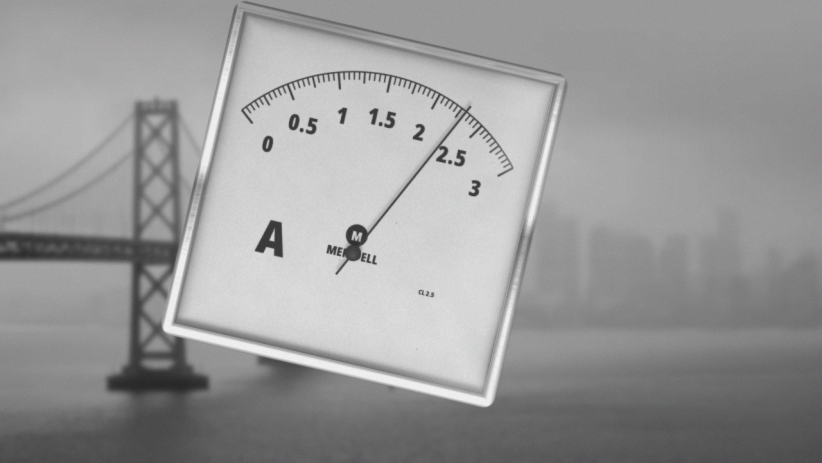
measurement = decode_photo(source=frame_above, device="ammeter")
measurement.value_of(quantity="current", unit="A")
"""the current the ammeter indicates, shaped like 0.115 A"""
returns 2.3 A
